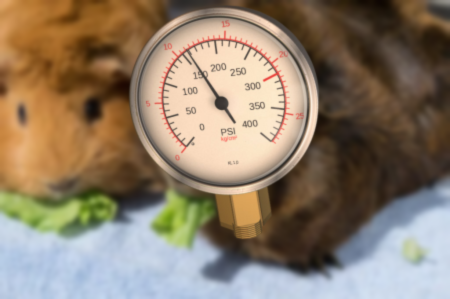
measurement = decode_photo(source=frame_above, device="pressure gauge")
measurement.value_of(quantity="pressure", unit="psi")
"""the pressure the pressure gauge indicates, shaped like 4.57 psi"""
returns 160 psi
